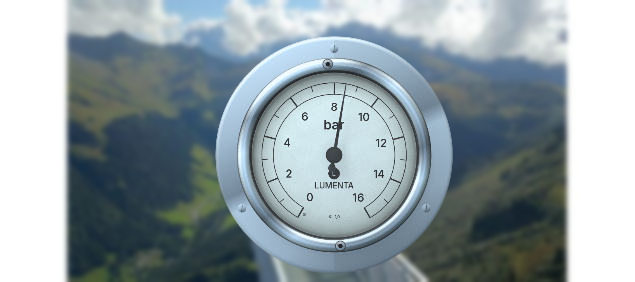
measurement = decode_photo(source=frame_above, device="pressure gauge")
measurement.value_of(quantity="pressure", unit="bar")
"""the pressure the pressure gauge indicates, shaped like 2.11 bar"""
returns 8.5 bar
